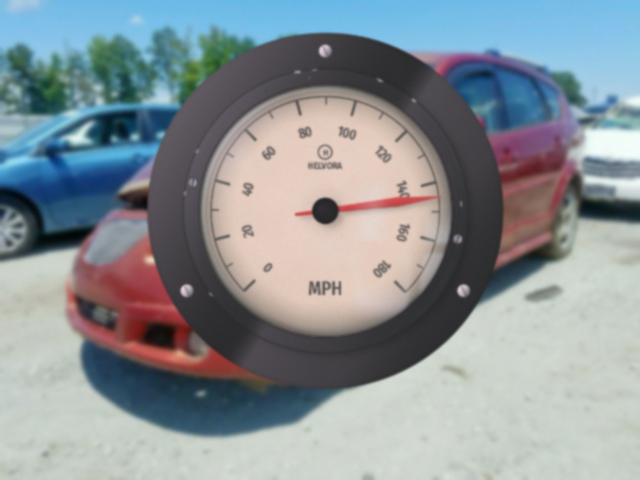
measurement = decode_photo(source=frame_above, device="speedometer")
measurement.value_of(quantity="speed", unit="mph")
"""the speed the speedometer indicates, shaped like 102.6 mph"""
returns 145 mph
